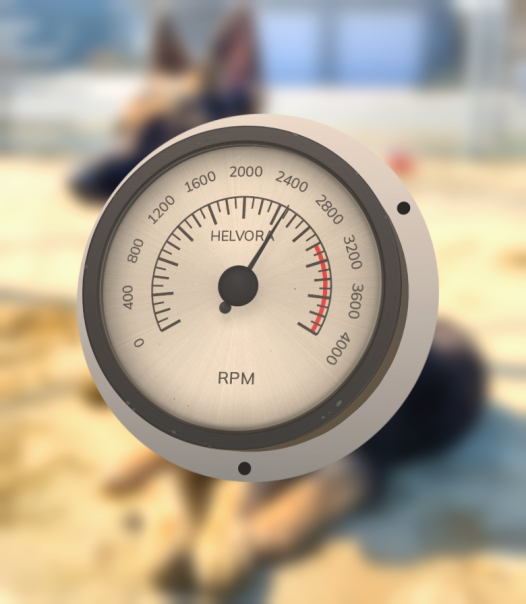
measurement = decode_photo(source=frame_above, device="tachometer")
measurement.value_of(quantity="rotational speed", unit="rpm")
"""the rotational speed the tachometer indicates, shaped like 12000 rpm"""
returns 2500 rpm
